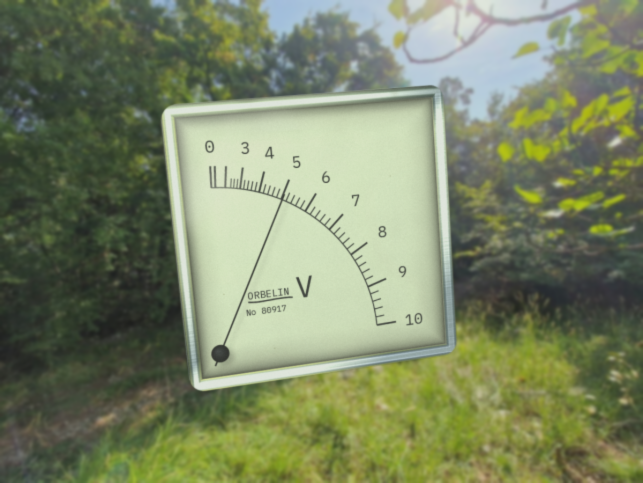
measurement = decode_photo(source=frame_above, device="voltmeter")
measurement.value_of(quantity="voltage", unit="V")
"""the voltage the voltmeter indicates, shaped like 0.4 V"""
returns 5 V
